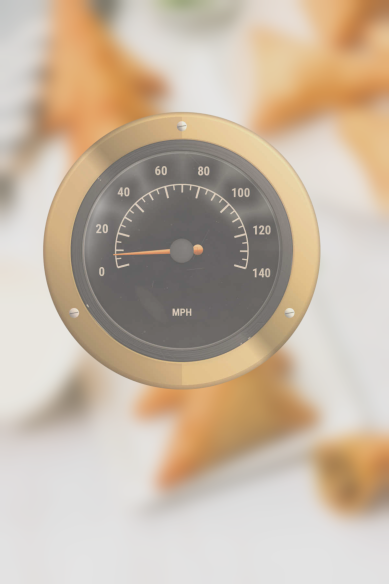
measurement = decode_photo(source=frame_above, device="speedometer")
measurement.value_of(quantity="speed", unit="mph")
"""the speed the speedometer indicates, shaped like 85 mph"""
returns 7.5 mph
